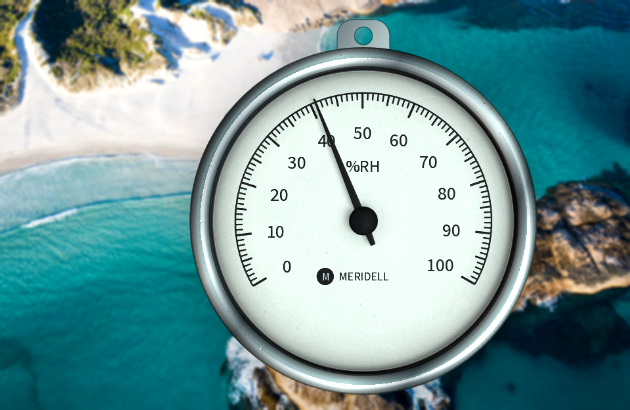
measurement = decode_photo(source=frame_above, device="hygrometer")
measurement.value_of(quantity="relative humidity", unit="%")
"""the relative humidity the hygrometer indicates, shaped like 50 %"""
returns 41 %
